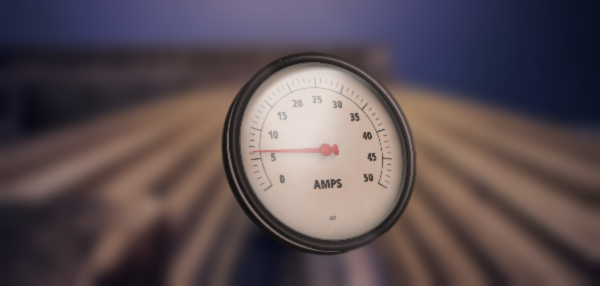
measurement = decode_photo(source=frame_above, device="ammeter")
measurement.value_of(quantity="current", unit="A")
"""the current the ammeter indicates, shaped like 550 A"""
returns 6 A
